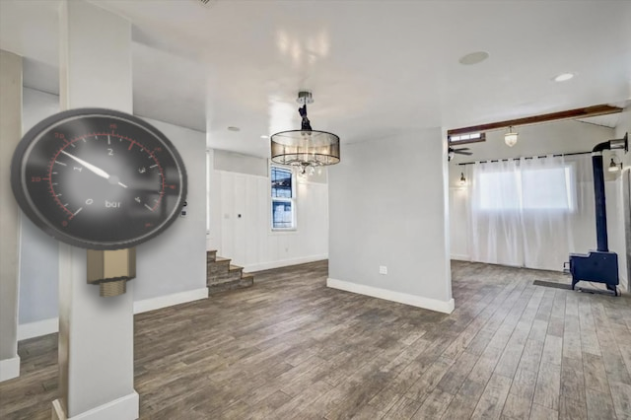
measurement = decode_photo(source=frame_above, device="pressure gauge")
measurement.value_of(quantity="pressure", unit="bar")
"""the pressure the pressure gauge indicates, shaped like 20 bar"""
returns 1.2 bar
